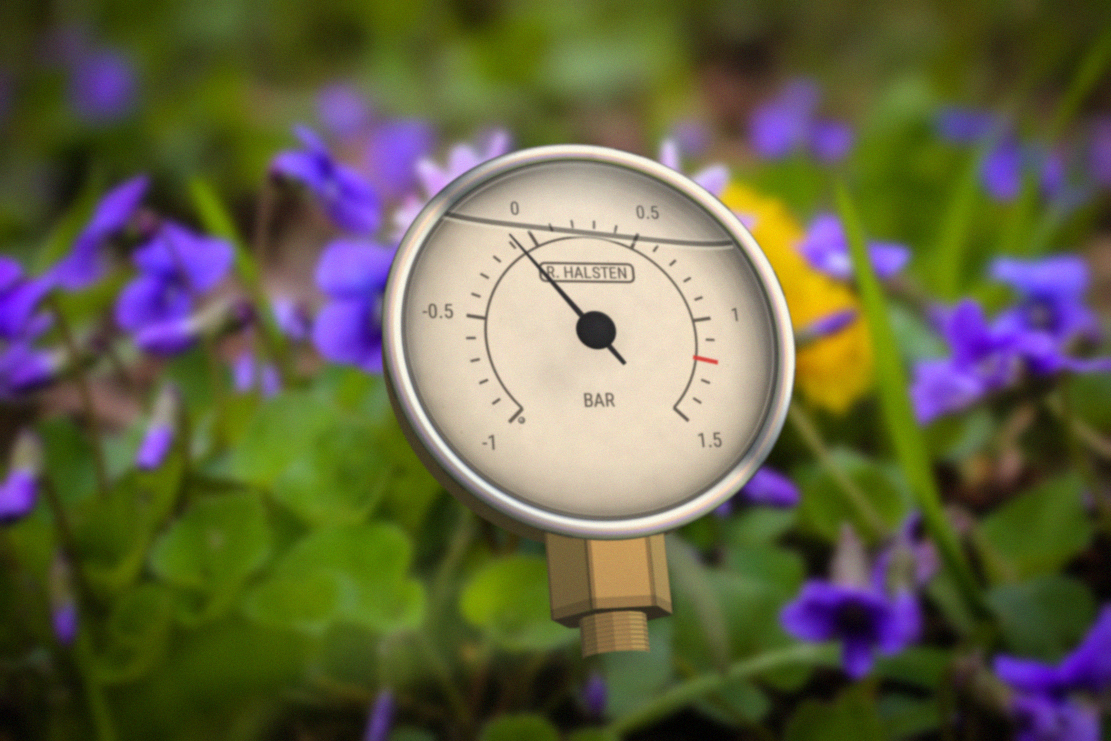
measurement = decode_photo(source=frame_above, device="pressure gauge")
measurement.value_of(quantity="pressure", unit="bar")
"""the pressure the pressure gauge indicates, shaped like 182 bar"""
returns -0.1 bar
